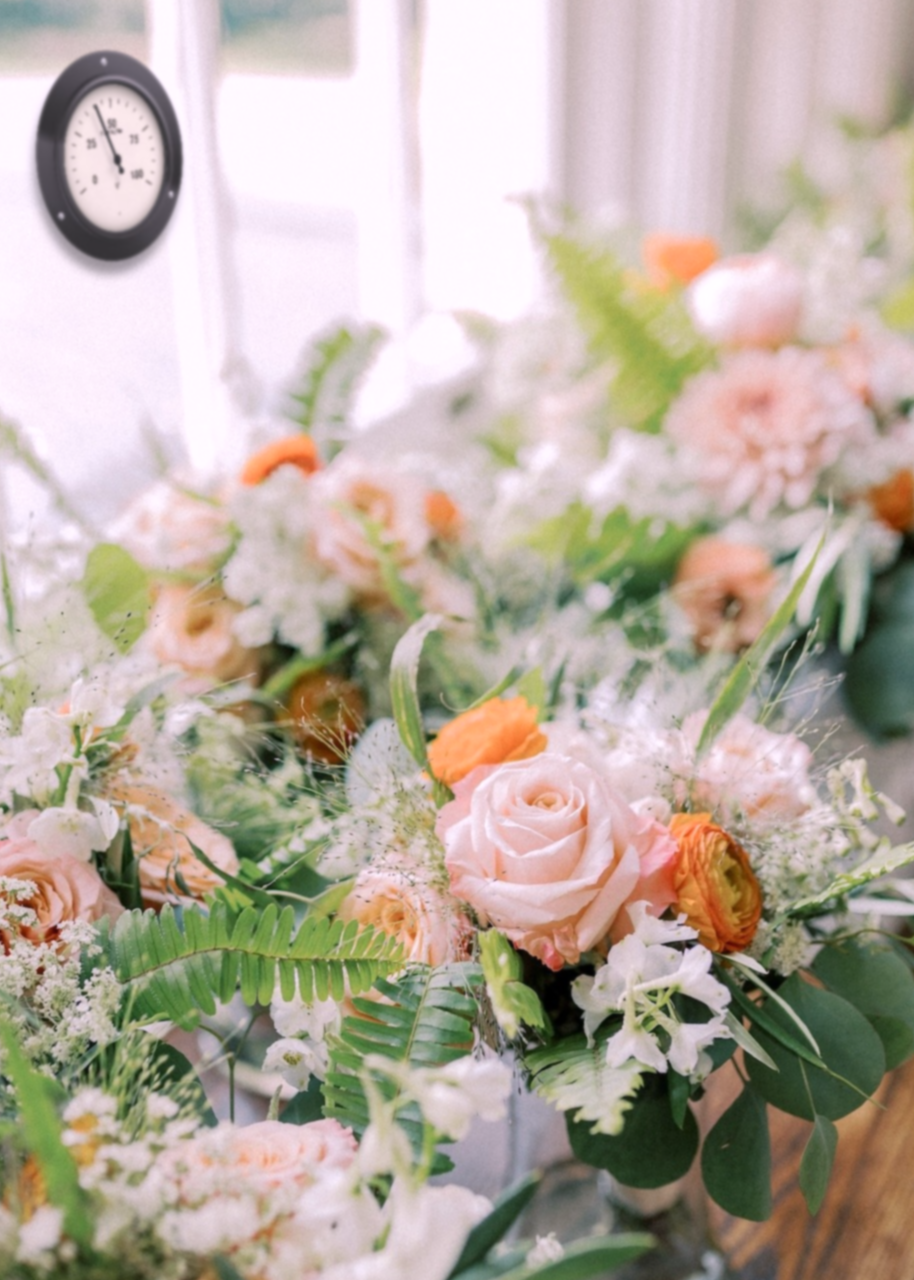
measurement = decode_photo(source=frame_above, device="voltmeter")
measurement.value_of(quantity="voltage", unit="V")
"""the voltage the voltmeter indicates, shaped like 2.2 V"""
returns 40 V
